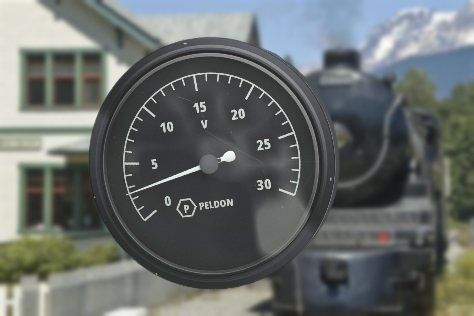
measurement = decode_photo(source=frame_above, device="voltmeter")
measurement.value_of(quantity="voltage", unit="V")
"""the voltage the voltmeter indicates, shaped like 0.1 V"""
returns 2.5 V
